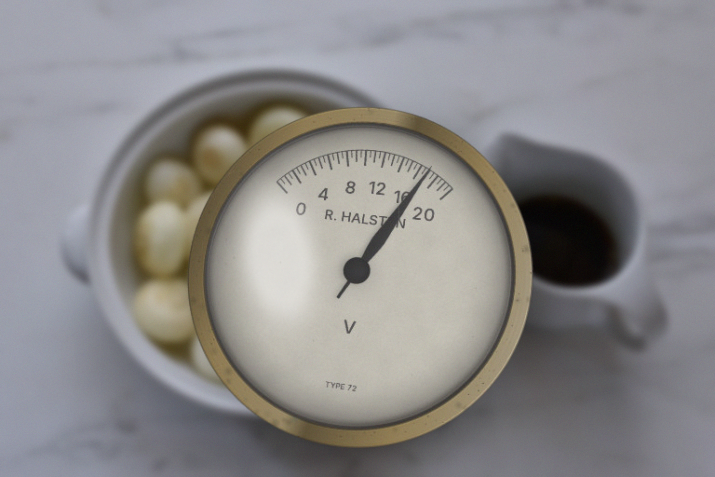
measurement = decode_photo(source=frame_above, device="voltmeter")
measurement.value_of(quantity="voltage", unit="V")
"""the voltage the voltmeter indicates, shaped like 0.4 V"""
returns 17 V
